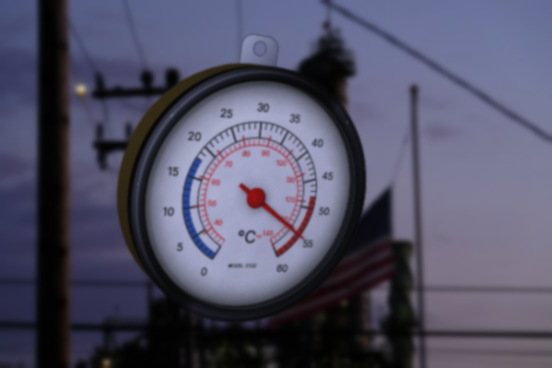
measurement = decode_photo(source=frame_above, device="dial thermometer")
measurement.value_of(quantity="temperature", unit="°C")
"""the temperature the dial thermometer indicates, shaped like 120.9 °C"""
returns 55 °C
